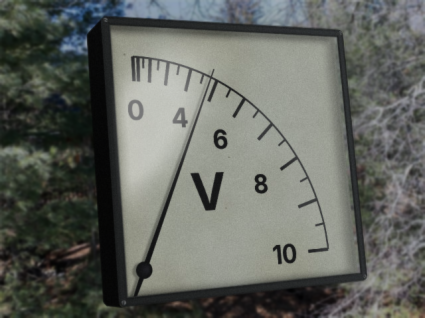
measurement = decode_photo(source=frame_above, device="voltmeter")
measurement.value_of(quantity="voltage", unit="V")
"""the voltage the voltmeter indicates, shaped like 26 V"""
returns 4.75 V
